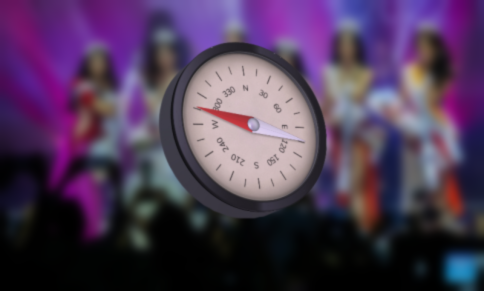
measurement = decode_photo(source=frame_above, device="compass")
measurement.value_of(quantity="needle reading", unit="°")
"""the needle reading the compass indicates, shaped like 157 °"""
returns 285 °
